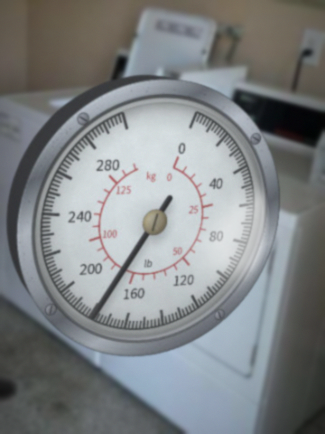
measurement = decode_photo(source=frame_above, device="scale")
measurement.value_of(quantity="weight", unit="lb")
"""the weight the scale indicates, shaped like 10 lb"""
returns 180 lb
